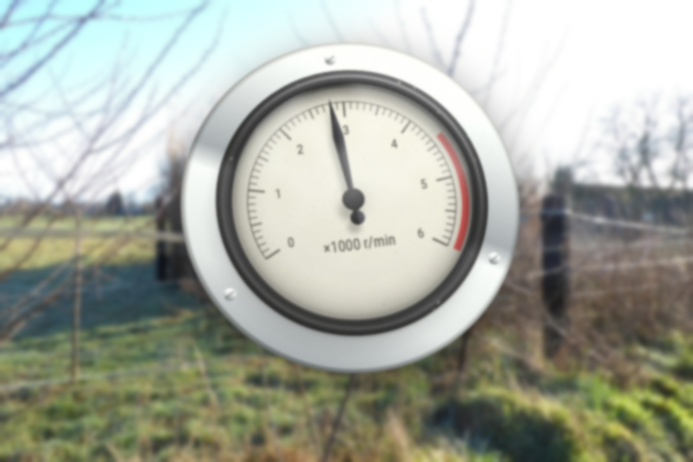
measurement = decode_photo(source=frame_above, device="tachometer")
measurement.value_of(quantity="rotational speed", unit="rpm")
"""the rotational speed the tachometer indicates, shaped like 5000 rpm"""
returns 2800 rpm
